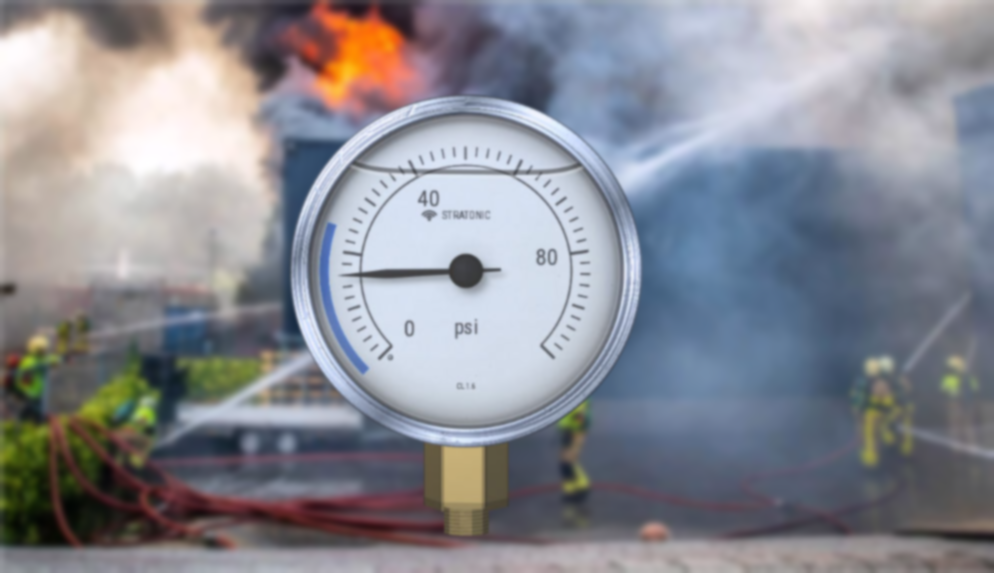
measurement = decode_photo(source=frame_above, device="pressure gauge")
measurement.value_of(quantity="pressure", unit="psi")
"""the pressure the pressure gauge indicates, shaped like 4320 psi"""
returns 16 psi
